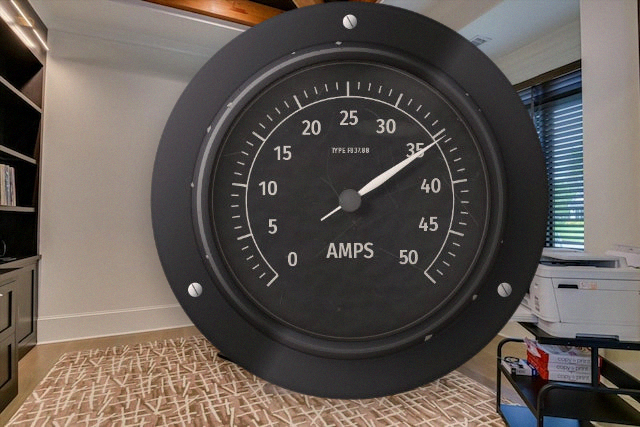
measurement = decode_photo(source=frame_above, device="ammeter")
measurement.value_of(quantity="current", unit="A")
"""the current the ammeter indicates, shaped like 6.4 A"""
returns 35.5 A
